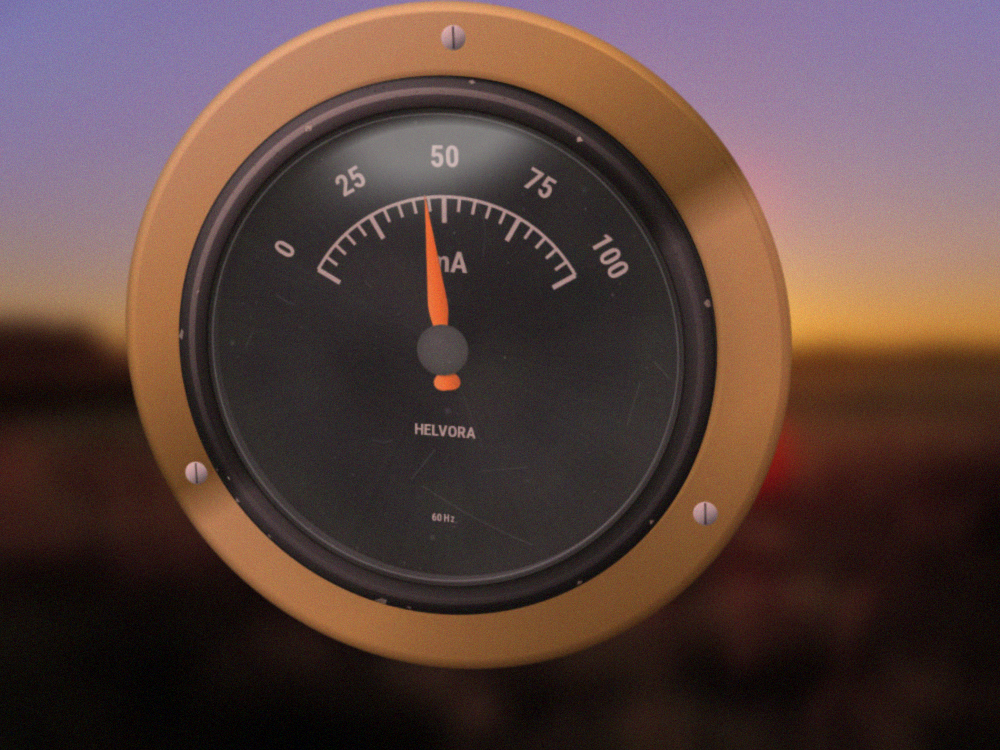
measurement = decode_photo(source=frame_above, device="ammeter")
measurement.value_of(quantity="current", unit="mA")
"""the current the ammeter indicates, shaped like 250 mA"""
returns 45 mA
